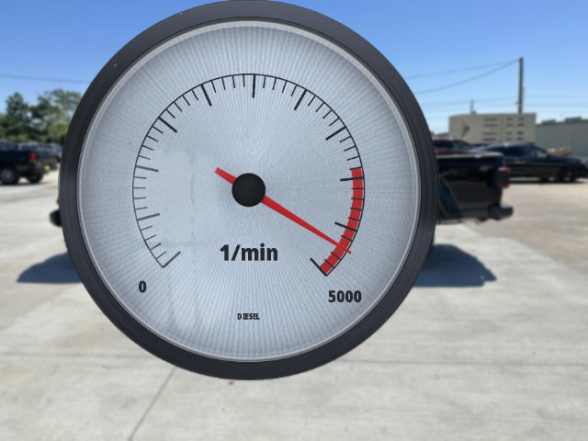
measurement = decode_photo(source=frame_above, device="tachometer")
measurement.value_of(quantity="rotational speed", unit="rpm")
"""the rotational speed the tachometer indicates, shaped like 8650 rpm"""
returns 4700 rpm
